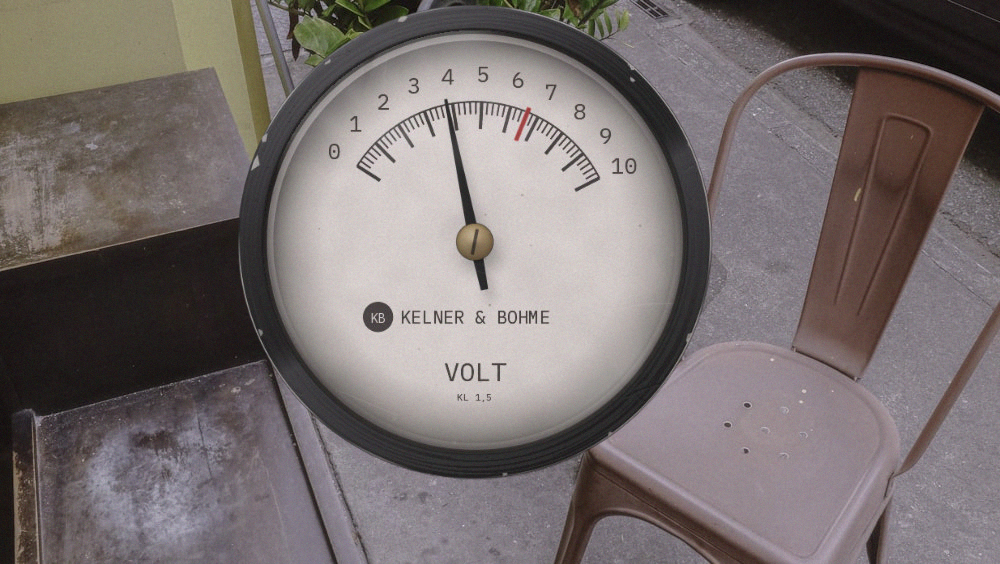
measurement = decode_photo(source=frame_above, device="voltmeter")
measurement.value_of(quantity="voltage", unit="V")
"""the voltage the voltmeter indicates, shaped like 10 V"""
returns 3.8 V
